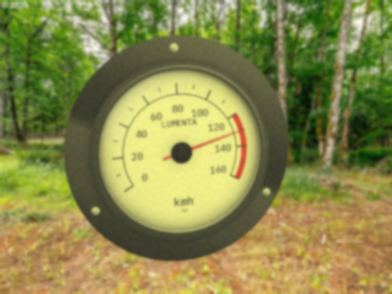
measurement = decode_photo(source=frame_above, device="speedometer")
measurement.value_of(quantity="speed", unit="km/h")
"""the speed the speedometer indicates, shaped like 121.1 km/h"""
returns 130 km/h
